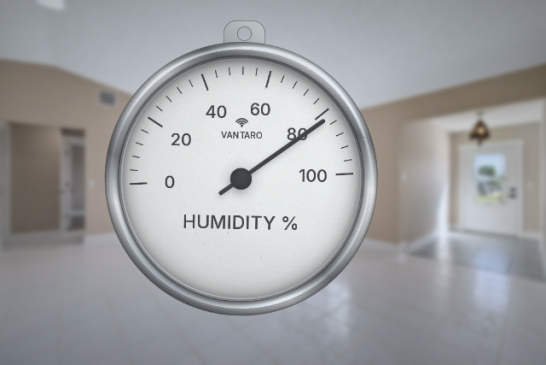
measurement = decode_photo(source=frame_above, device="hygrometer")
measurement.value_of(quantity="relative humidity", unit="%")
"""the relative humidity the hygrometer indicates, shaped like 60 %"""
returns 82 %
